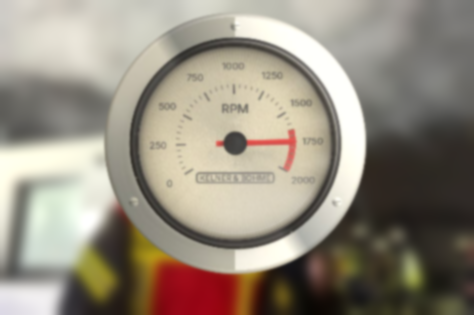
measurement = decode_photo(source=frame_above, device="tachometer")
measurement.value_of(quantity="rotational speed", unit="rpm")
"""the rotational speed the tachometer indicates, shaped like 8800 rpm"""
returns 1750 rpm
